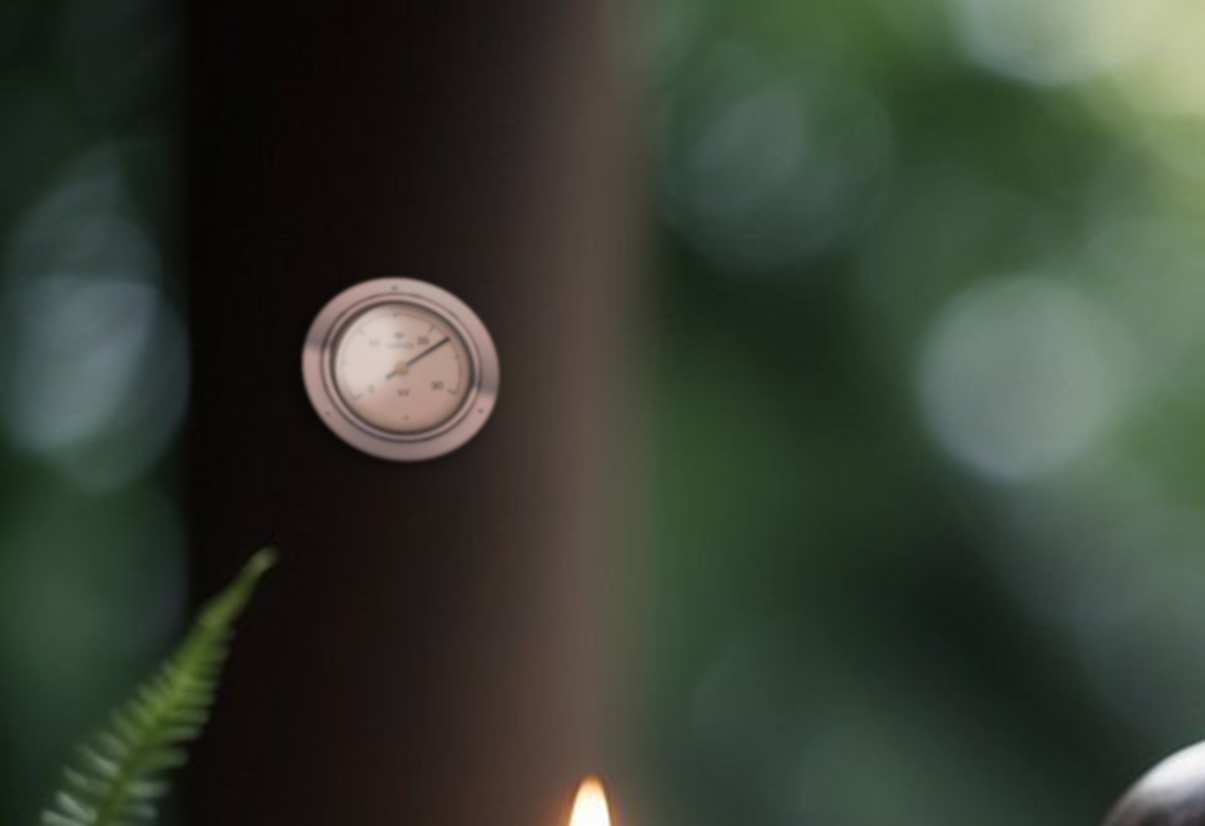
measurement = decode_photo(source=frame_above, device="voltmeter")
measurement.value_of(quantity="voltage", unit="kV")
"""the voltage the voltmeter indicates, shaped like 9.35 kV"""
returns 22.5 kV
